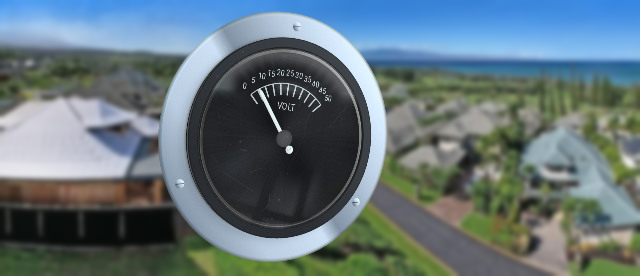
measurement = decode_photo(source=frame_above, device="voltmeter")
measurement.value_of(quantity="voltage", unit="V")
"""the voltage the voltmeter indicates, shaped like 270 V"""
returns 5 V
